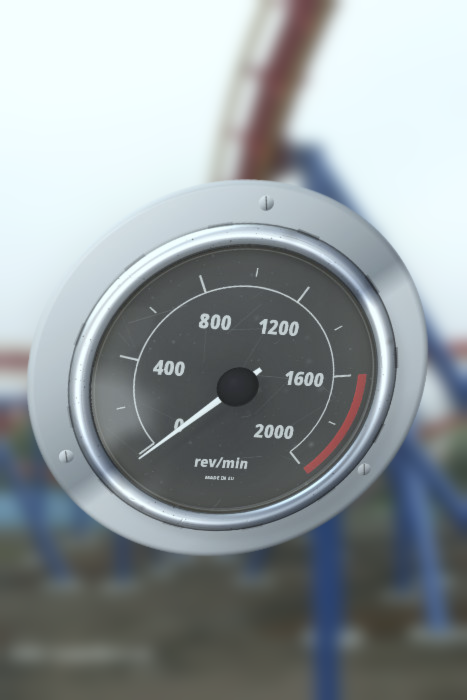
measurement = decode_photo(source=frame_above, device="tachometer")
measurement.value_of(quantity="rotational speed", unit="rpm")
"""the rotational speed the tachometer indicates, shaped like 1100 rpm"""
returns 0 rpm
